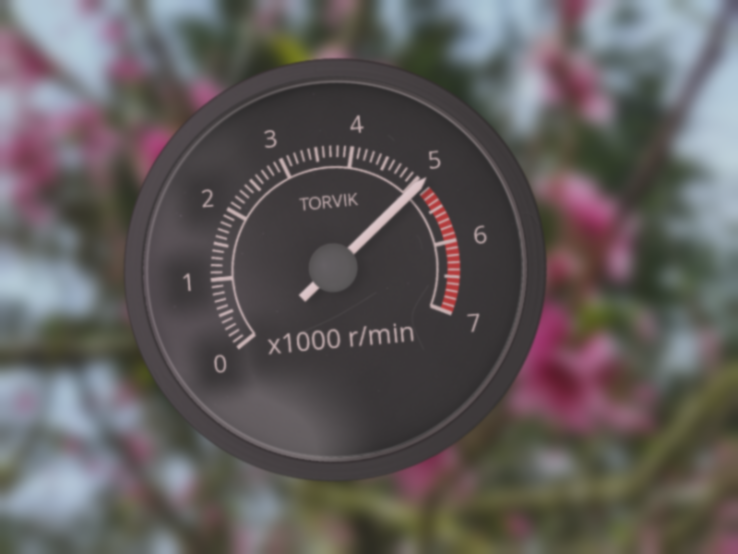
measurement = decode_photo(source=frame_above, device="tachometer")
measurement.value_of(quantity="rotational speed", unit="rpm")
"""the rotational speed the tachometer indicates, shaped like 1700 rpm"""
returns 5100 rpm
